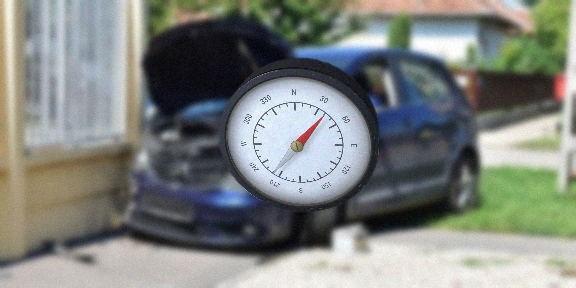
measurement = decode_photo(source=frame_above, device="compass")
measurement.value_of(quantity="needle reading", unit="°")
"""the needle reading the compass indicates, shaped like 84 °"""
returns 40 °
